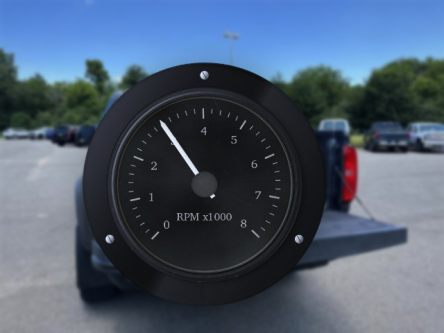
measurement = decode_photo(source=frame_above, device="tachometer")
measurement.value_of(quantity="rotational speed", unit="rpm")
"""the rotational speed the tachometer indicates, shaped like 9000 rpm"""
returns 3000 rpm
